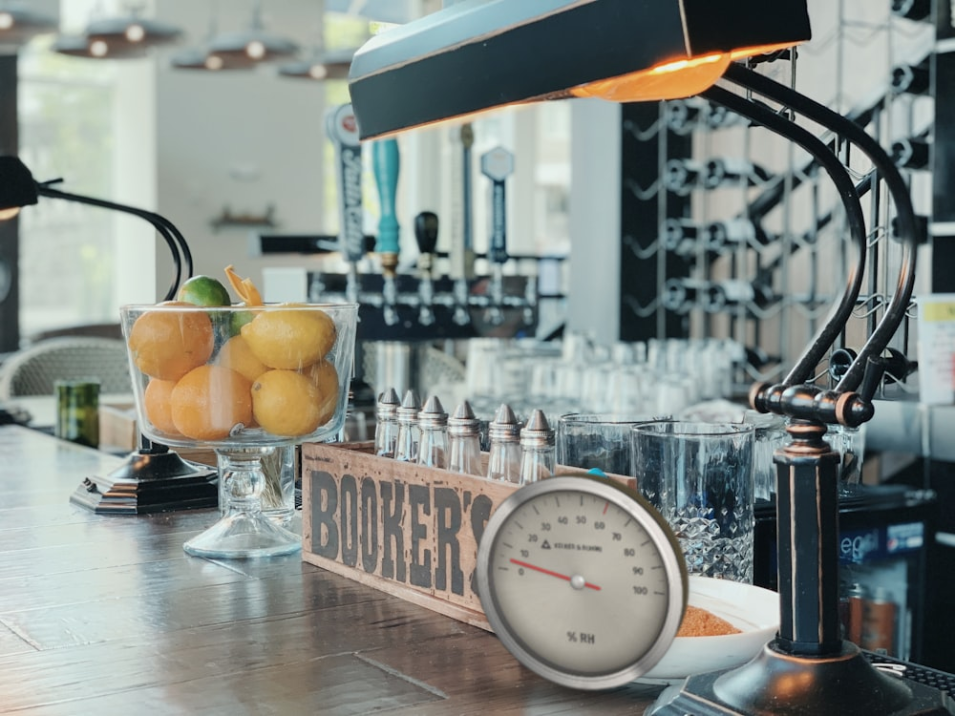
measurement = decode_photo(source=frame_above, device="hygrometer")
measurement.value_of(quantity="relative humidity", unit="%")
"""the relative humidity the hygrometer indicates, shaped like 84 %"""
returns 5 %
